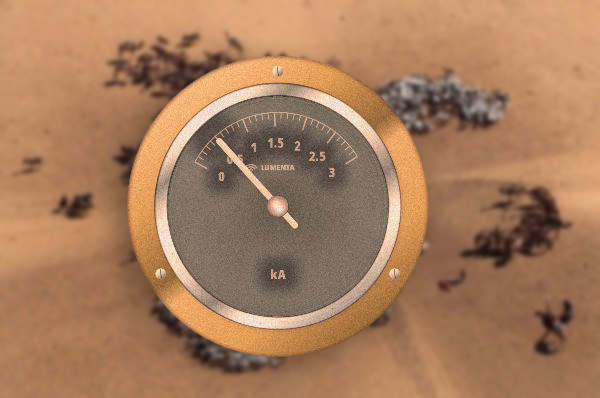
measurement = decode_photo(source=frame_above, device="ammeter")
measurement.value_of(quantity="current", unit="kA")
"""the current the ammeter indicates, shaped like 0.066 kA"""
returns 0.5 kA
